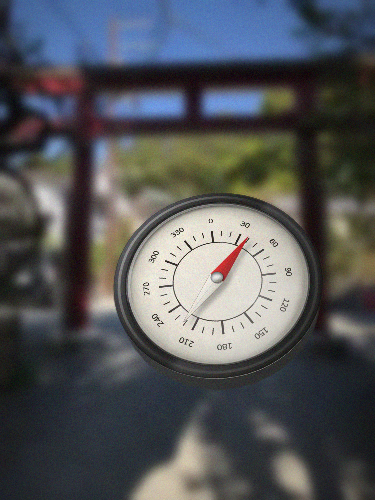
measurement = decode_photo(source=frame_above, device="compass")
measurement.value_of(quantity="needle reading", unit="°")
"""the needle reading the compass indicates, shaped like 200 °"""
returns 40 °
